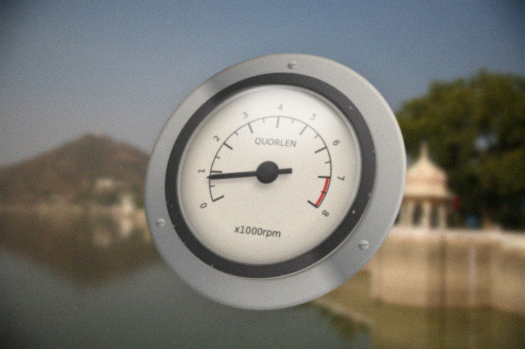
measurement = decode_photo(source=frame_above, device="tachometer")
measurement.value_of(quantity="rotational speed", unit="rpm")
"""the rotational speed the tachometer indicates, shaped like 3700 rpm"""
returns 750 rpm
